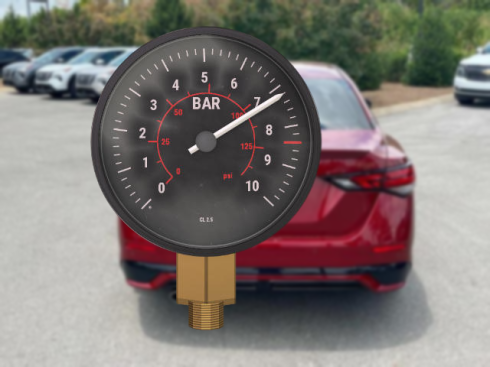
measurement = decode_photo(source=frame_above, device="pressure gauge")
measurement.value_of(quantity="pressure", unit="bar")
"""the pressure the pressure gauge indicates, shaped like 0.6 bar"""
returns 7.2 bar
